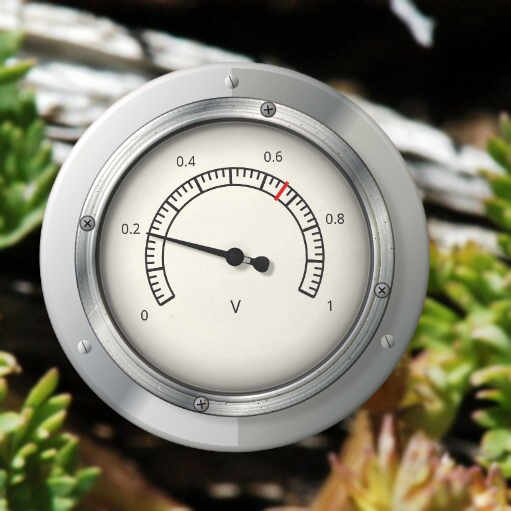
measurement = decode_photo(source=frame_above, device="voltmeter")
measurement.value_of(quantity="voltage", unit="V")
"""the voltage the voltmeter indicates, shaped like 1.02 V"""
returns 0.2 V
